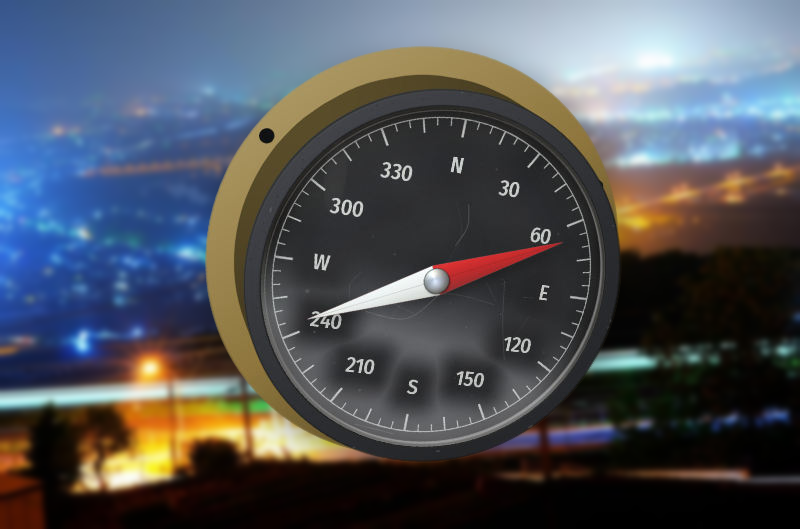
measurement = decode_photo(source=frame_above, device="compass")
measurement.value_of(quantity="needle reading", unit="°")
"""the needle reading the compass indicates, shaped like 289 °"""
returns 65 °
